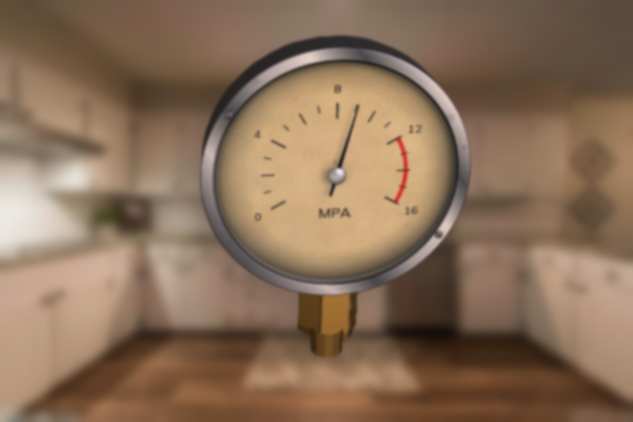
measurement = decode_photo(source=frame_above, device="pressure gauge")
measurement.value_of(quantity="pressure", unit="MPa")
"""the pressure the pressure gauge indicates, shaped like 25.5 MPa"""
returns 9 MPa
